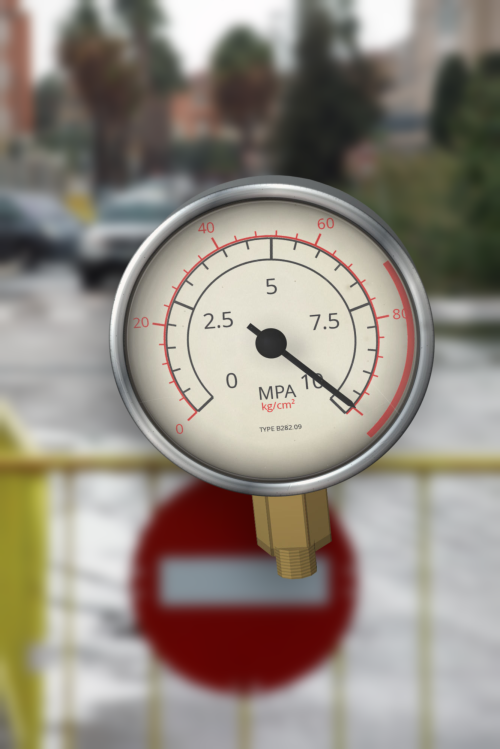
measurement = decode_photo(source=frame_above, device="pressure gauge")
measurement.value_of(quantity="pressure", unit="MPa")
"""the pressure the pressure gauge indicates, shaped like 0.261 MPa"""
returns 9.75 MPa
